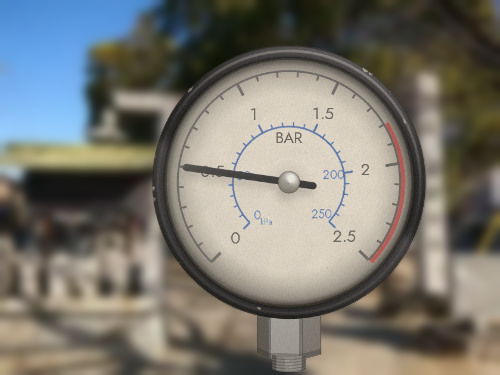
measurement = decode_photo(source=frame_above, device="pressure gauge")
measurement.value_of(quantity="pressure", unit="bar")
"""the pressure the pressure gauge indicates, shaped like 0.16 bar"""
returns 0.5 bar
